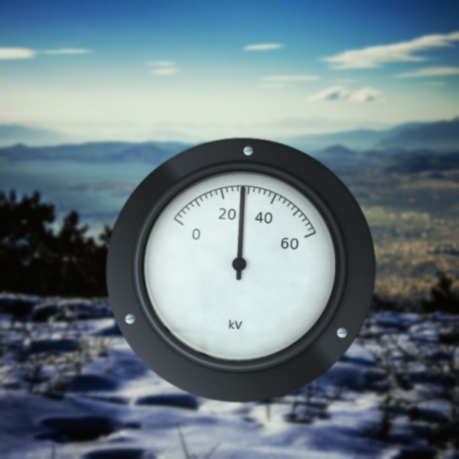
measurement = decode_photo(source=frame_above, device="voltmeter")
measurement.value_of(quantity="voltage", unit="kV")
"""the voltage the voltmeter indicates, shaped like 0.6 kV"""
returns 28 kV
